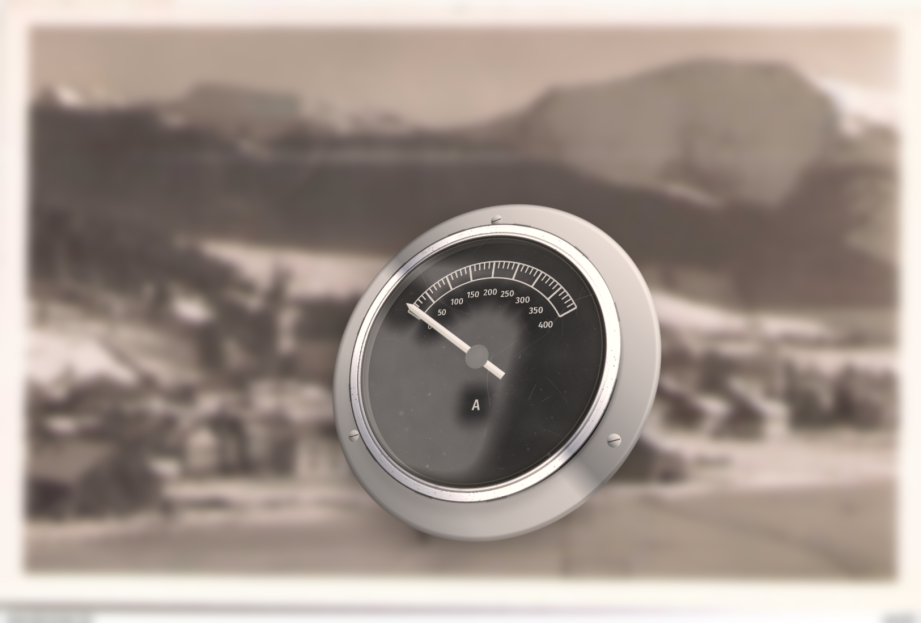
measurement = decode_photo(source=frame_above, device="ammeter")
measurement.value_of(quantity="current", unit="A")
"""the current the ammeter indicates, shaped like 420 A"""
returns 10 A
